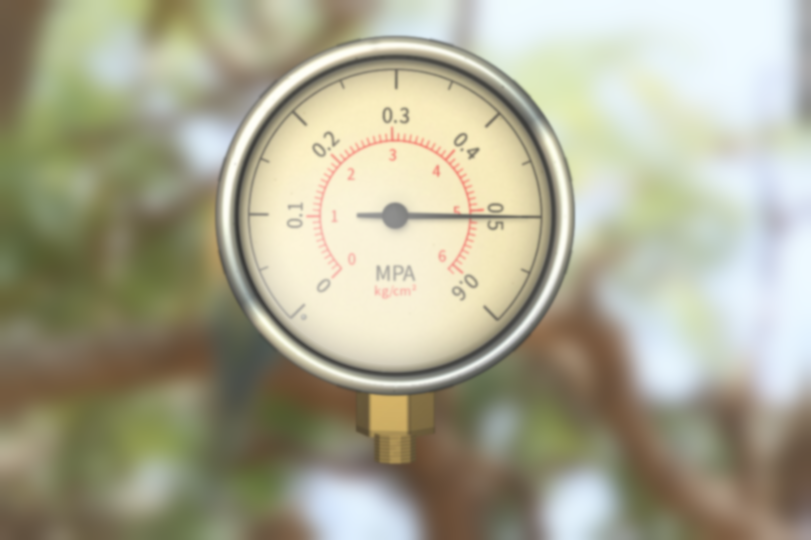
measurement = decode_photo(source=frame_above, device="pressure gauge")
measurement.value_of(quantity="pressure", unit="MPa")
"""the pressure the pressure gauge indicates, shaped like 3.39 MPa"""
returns 0.5 MPa
